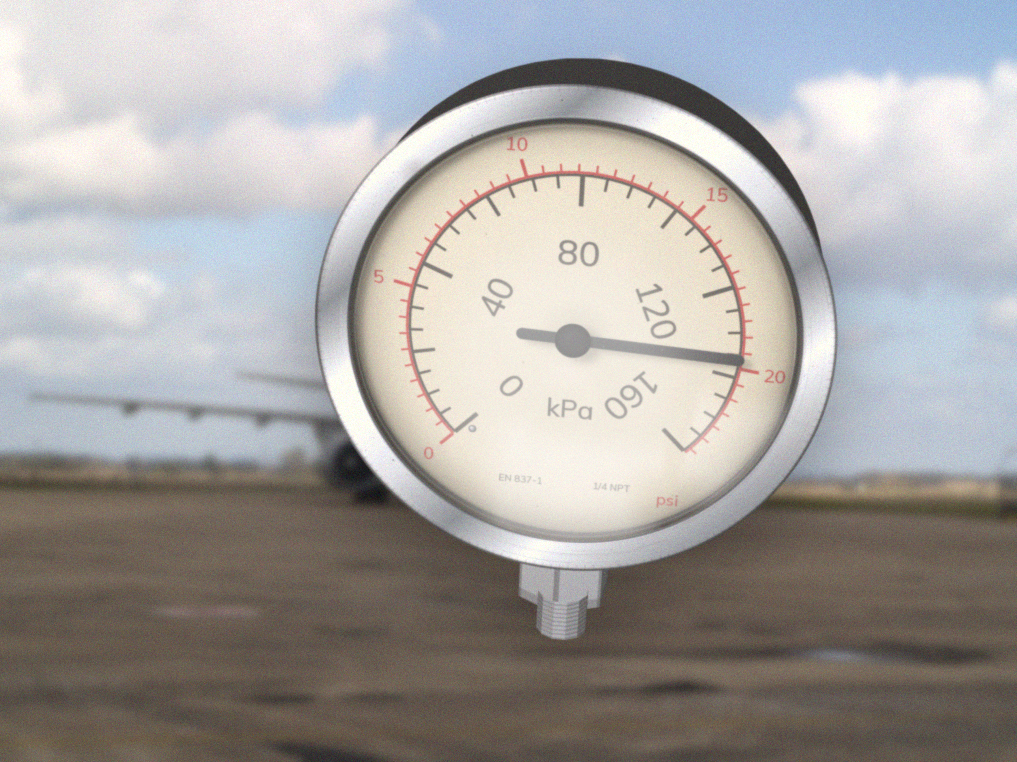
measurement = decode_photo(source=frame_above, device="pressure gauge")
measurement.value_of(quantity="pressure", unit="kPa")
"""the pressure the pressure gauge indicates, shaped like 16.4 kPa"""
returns 135 kPa
